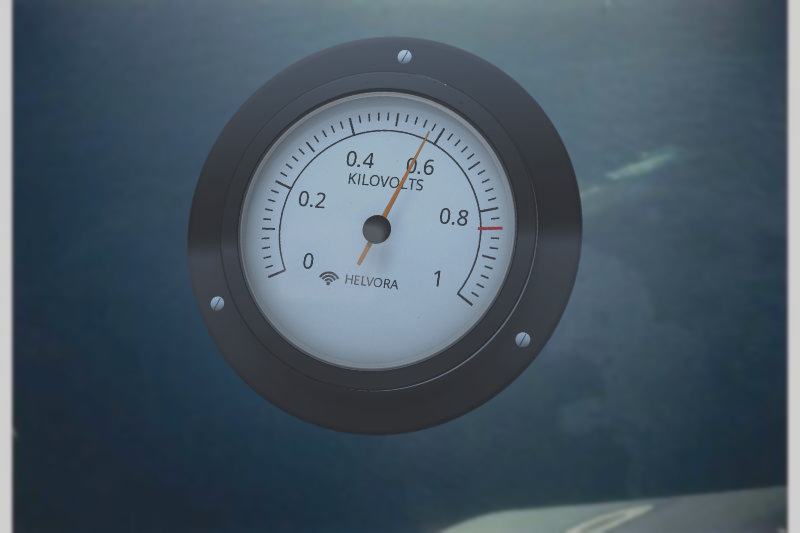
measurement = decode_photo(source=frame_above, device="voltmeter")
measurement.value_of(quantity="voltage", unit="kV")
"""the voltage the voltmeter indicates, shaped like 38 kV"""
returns 0.58 kV
